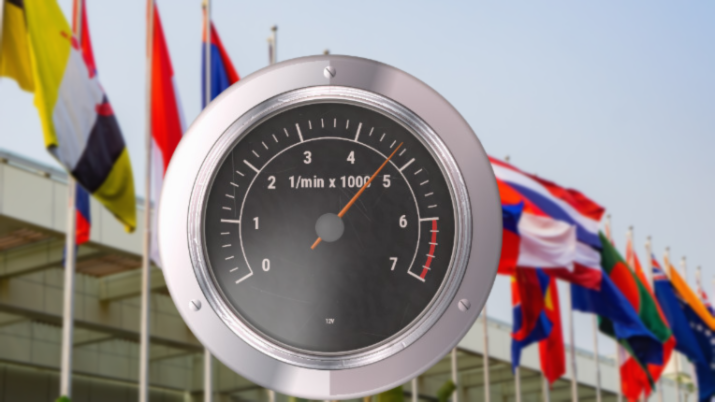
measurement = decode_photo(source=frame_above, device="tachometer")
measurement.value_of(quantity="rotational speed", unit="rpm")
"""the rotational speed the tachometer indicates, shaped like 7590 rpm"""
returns 4700 rpm
